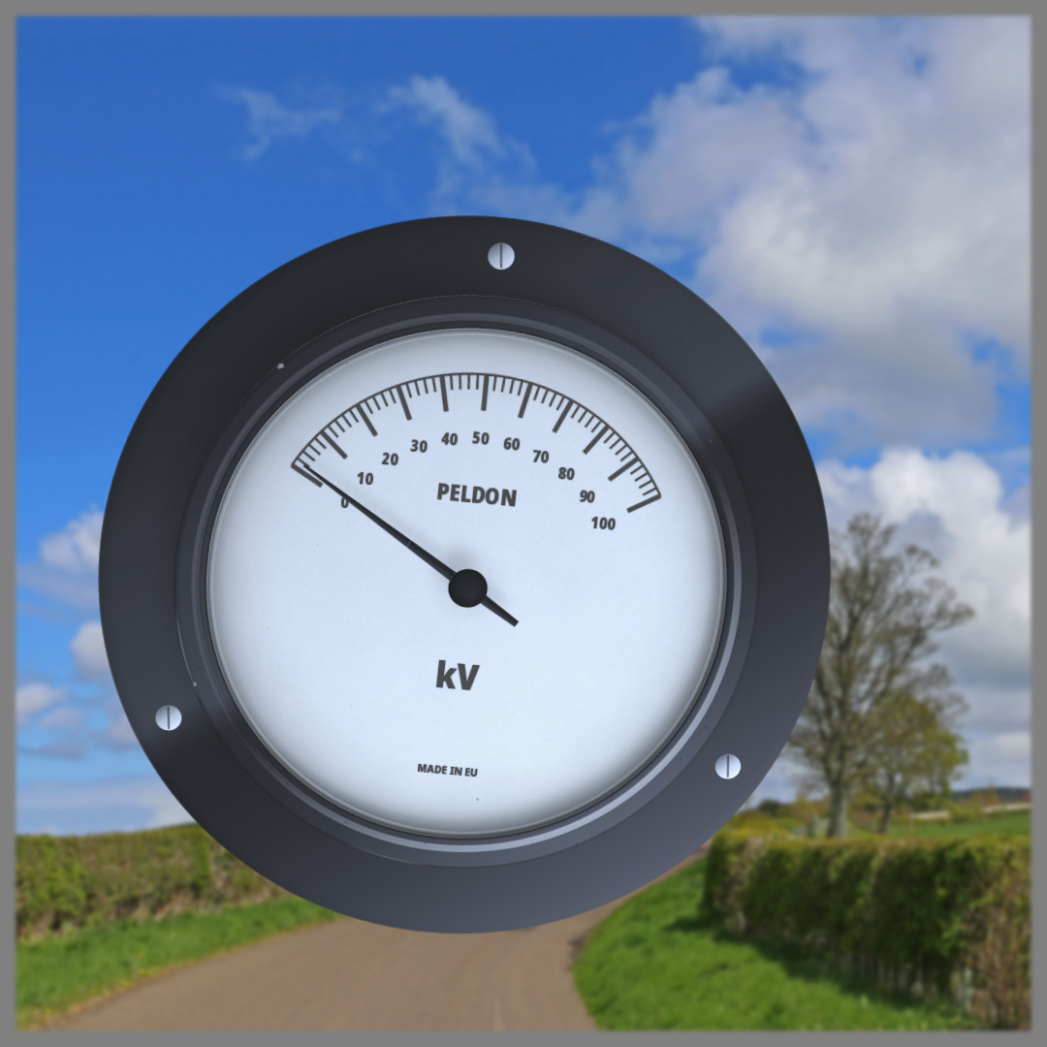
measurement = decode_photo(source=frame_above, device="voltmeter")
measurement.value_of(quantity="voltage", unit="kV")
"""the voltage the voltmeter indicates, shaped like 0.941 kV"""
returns 2 kV
